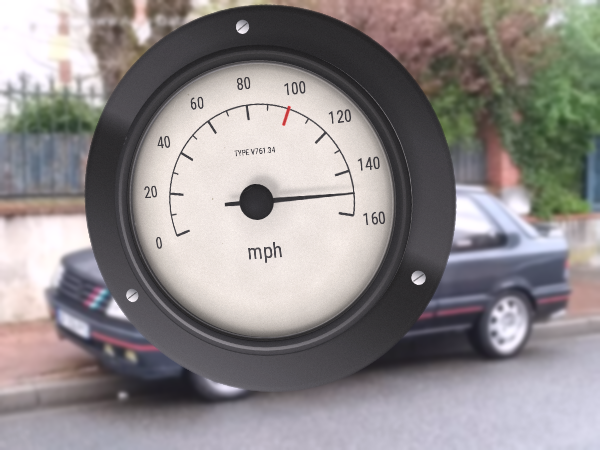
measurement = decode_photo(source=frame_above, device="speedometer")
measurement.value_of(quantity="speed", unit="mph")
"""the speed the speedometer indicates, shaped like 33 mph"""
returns 150 mph
